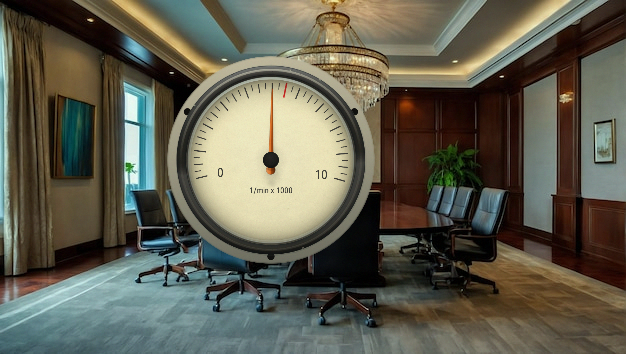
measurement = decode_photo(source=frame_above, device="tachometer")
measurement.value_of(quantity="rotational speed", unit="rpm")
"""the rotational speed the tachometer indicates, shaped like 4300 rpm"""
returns 5000 rpm
